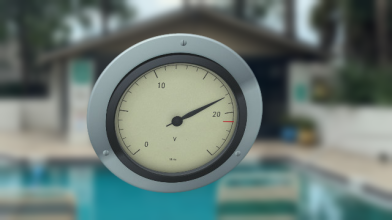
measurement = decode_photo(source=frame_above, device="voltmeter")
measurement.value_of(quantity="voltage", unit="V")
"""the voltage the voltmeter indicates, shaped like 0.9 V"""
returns 18 V
